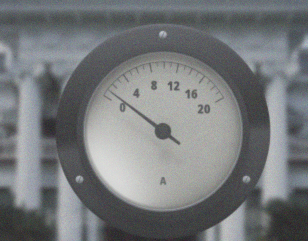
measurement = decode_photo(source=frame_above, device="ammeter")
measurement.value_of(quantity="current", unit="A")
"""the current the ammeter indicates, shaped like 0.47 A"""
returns 1 A
